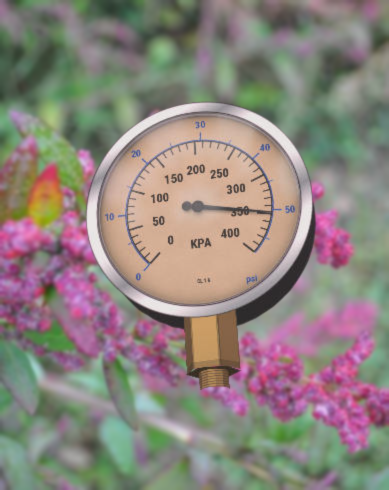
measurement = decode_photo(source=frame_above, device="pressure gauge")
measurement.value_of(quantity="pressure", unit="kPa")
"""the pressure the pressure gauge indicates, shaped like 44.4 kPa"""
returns 350 kPa
